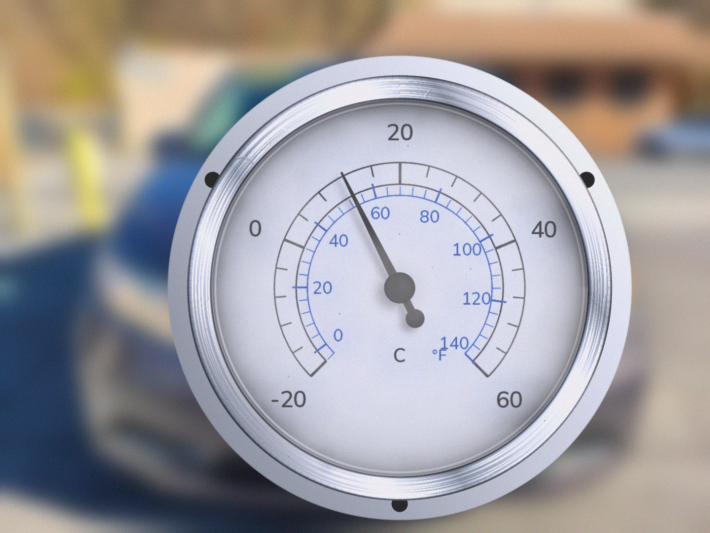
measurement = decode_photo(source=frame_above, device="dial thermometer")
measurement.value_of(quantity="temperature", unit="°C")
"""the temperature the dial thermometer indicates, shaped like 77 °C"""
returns 12 °C
